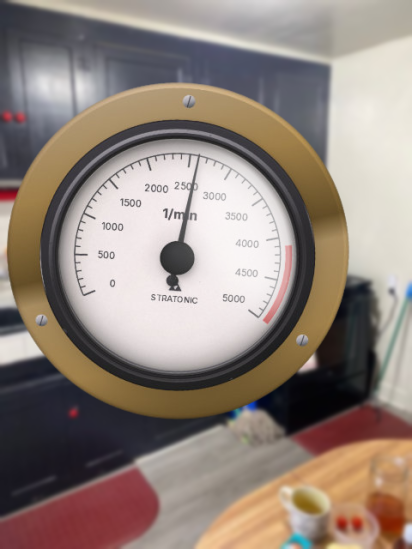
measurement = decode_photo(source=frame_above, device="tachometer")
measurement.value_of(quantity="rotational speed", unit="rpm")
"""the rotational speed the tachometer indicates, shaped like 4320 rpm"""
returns 2600 rpm
